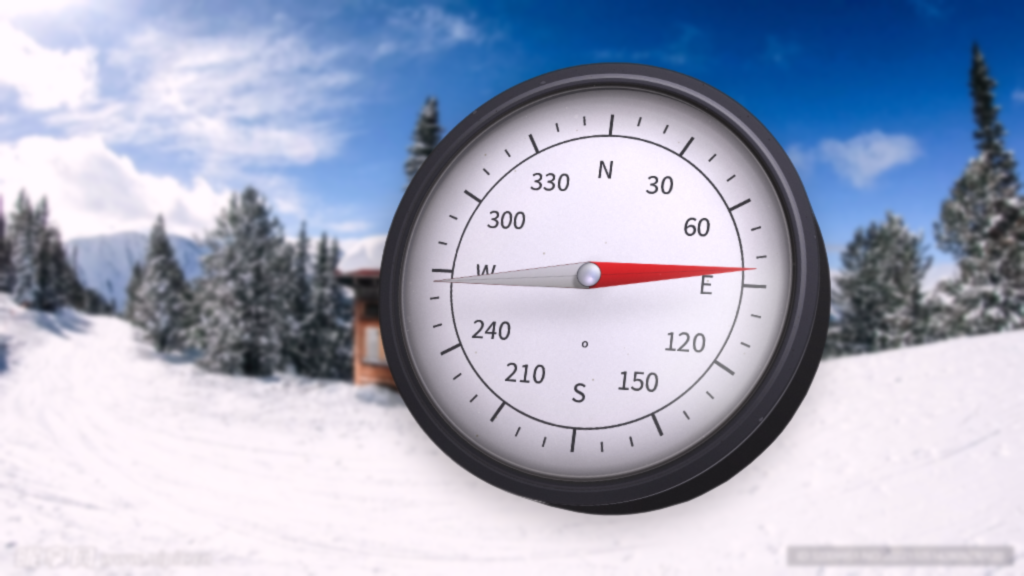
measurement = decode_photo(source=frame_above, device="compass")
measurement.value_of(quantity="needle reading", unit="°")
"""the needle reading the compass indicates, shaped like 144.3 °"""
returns 85 °
